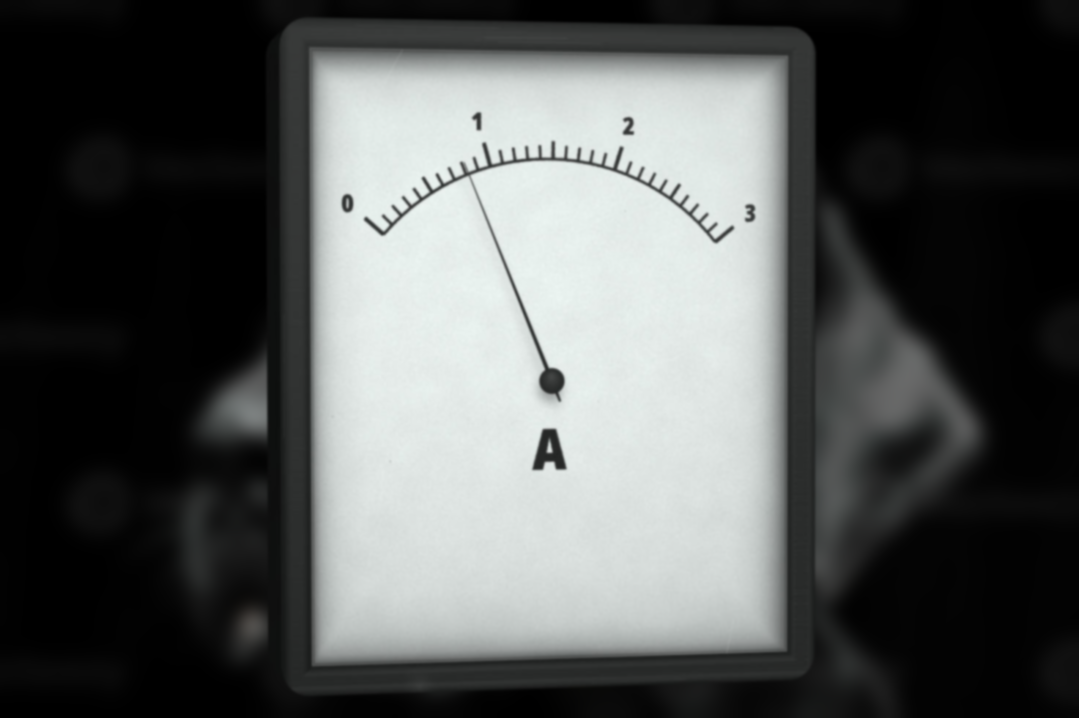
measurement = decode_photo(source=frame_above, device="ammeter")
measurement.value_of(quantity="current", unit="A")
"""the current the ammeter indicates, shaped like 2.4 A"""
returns 0.8 A
